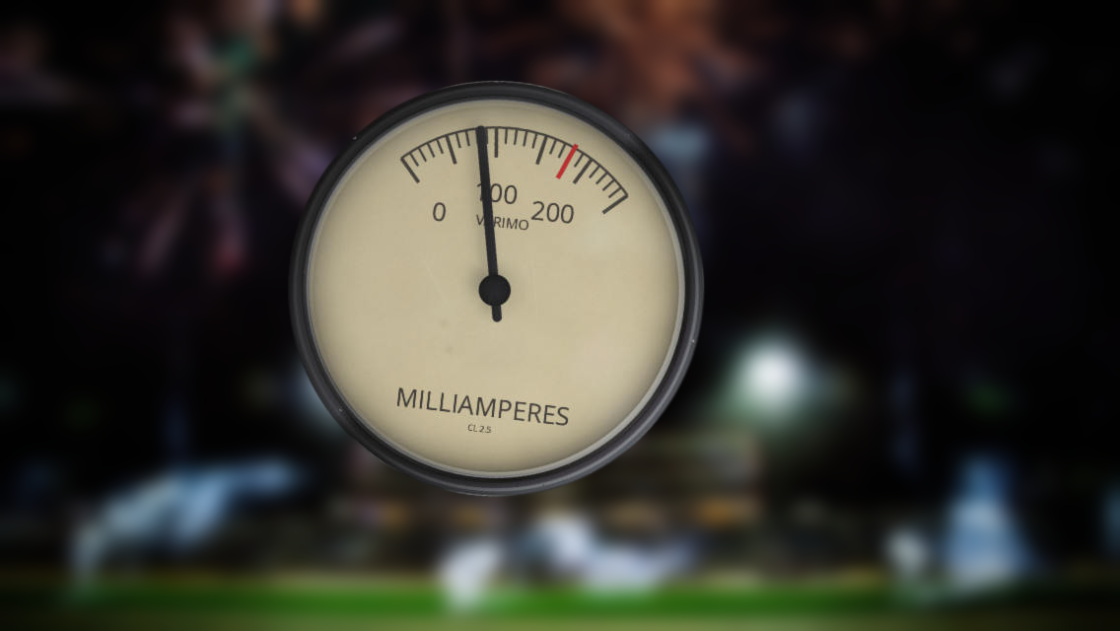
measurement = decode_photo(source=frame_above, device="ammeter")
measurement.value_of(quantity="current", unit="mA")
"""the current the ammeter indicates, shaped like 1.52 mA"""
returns 85 mA
